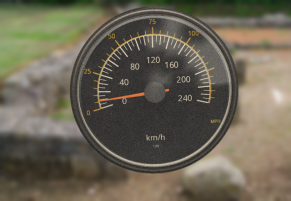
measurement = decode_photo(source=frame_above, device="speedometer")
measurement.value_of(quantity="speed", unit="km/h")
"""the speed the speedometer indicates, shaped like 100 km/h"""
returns 10 km/h
